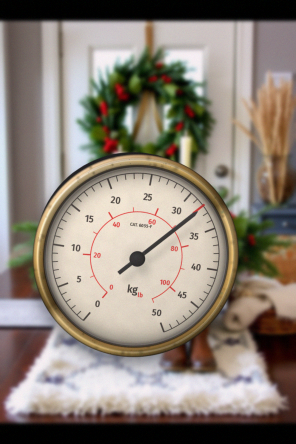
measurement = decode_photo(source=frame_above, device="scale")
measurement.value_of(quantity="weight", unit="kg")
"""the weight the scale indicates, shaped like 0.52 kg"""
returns 32 kg
